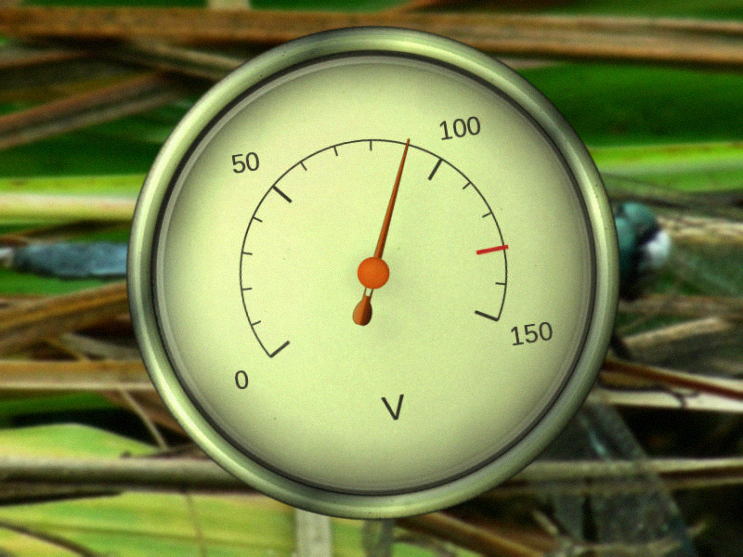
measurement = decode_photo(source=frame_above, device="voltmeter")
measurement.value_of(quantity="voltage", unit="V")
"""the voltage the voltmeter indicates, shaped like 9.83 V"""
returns 90 V
